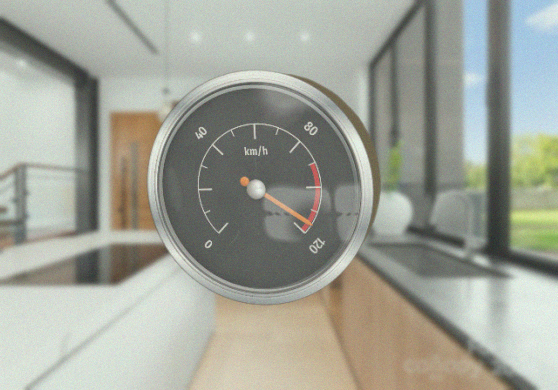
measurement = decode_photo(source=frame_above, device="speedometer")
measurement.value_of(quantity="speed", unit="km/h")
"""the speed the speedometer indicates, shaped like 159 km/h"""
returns 115 km/h
